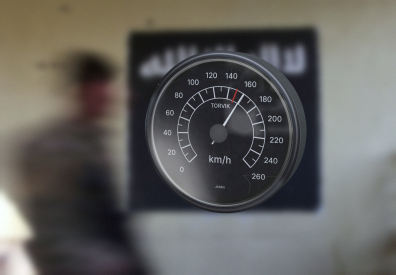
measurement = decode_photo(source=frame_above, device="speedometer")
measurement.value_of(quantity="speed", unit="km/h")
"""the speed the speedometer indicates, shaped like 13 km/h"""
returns 160 km/h
